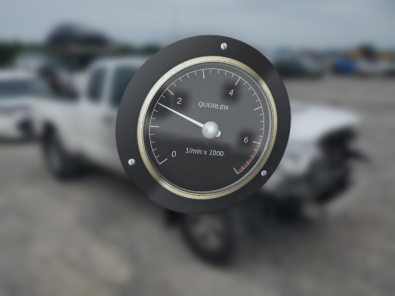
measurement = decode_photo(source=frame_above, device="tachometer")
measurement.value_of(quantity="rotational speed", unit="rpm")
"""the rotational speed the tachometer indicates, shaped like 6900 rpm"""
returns 1600 rpm
